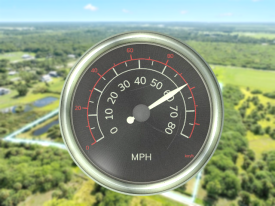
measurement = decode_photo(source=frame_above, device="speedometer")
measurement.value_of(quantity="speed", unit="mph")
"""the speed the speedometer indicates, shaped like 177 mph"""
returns 60 mph
